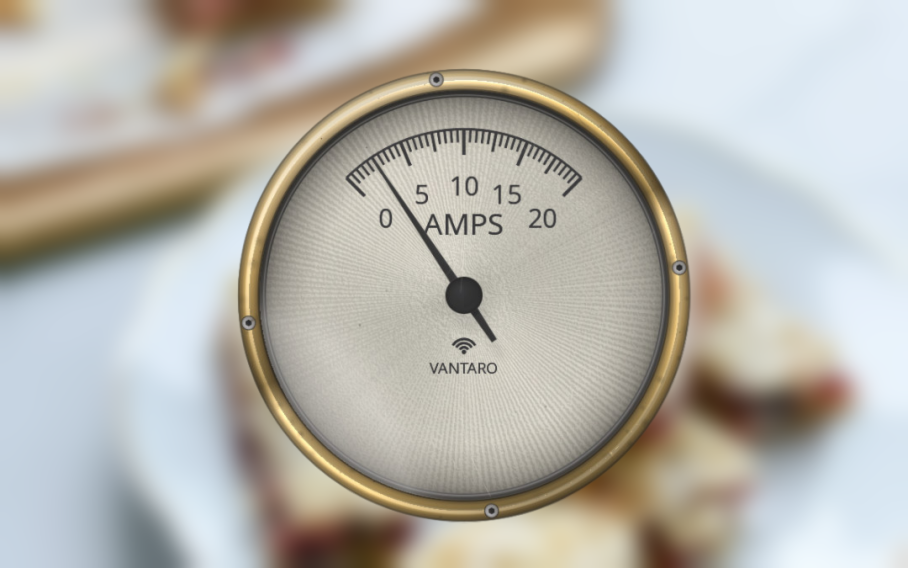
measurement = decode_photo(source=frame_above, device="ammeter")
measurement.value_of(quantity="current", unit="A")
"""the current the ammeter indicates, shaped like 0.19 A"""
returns 2.5 A
